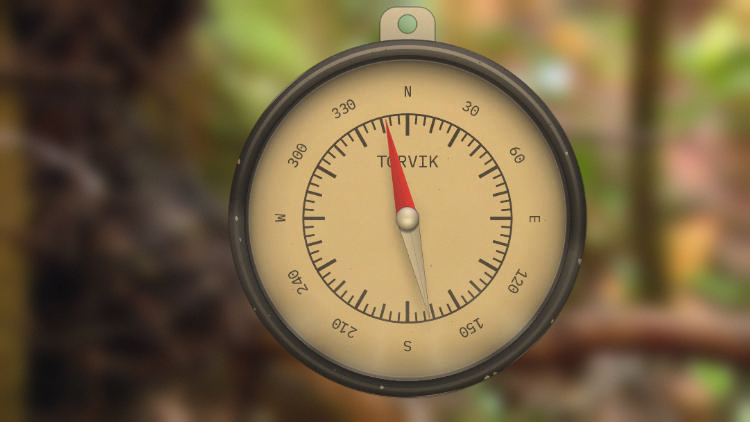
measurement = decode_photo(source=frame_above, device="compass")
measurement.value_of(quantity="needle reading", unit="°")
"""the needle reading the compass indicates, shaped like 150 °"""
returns 347.5 °
